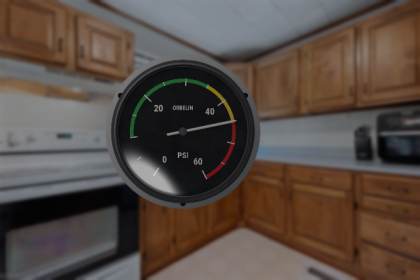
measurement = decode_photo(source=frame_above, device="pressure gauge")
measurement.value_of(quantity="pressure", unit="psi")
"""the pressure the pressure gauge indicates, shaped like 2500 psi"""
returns 45 psi
